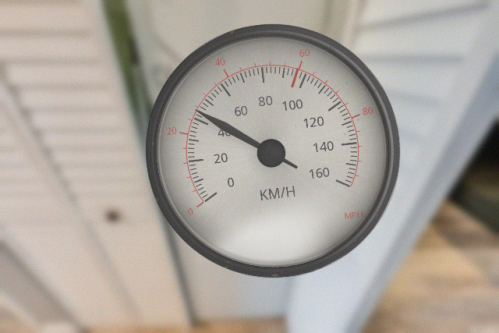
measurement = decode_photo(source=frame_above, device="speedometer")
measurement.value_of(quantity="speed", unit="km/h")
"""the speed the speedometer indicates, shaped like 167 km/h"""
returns 44 km/h
